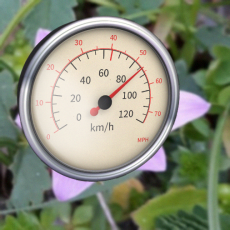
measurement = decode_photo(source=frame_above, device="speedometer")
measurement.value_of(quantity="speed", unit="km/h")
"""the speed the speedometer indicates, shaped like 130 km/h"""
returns 85 km/h
